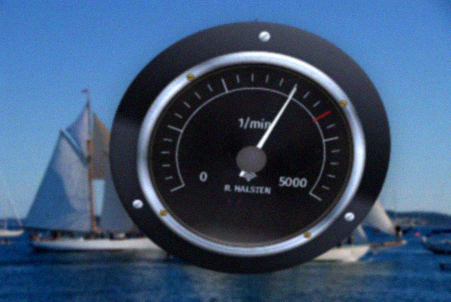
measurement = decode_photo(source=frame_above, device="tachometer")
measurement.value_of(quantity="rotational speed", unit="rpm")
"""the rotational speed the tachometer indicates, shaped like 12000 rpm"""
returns 3000 rpm
